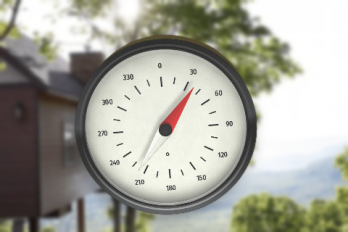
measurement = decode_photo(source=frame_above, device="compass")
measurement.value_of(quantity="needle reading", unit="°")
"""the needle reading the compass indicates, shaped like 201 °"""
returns 37.5 °
